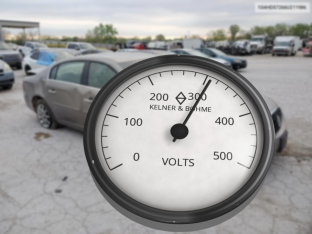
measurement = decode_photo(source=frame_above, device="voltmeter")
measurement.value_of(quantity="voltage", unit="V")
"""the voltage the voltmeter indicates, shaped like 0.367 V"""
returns 310 V
